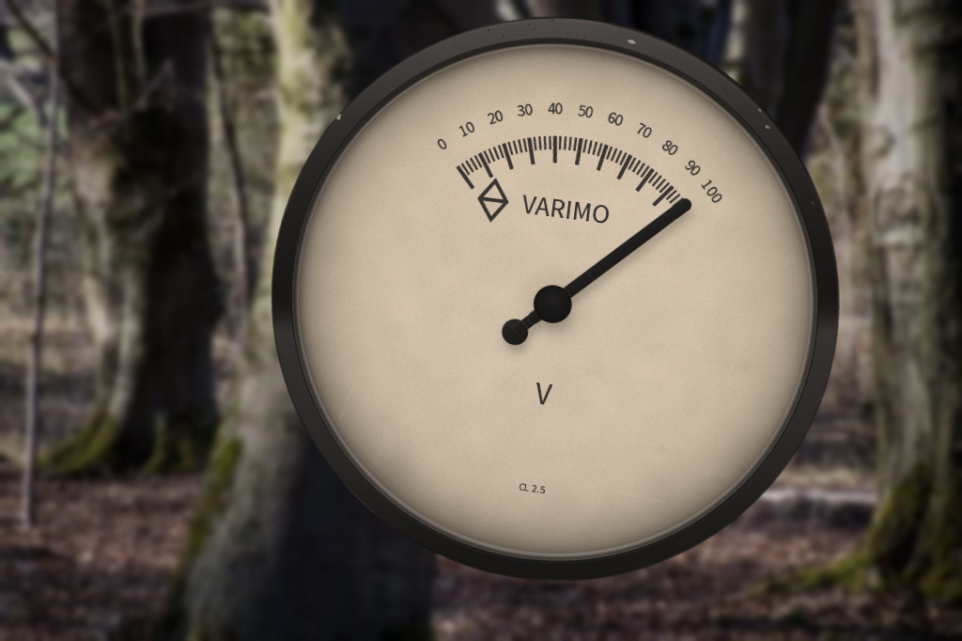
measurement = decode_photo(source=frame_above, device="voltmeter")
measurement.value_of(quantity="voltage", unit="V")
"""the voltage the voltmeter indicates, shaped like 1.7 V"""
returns 98 V
